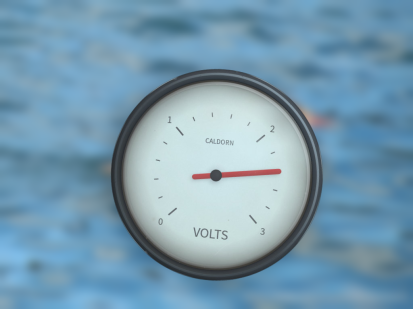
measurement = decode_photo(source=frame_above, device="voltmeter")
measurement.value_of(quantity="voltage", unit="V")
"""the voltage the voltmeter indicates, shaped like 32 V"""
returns 2.4 V
